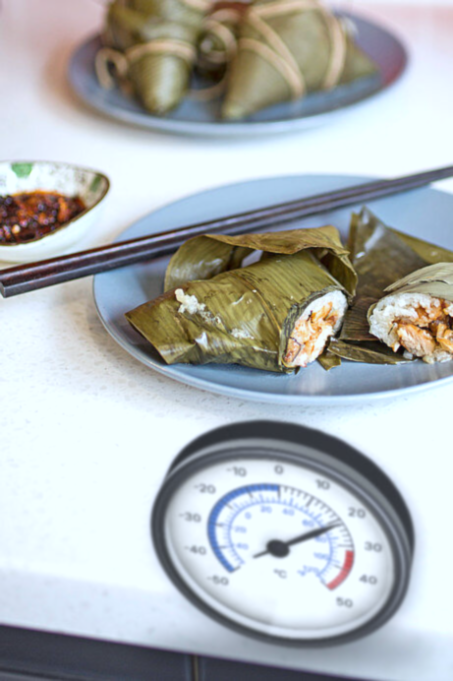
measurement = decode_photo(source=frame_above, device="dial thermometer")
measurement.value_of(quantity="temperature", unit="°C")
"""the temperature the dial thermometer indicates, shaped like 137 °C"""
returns 20 °C
